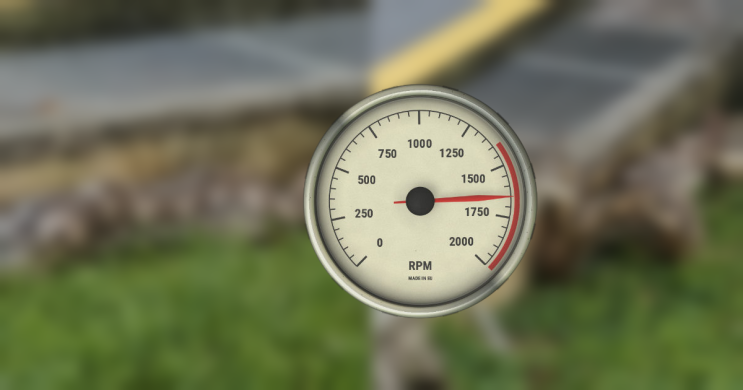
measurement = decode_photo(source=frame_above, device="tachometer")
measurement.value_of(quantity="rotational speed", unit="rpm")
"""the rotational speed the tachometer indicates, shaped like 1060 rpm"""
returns 1650 rpm
